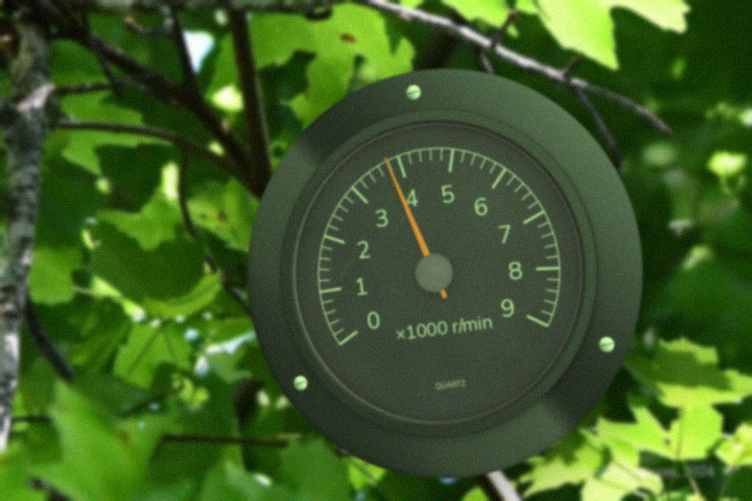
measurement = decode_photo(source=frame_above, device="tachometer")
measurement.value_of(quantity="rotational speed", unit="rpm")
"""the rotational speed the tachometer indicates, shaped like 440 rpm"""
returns 3800 rpm
